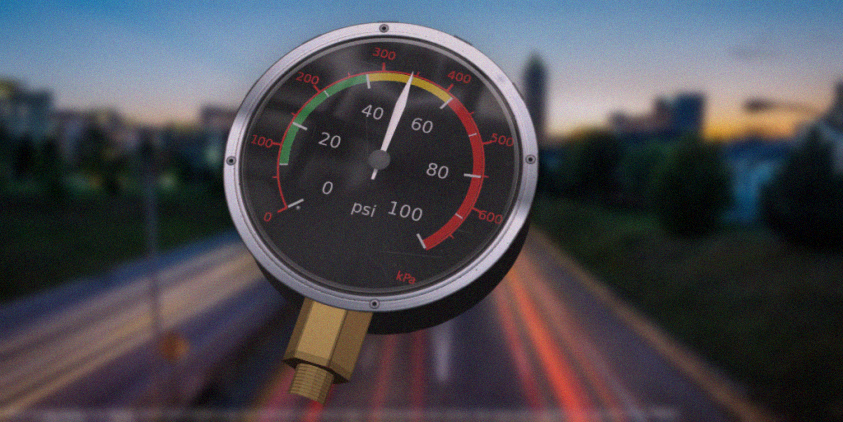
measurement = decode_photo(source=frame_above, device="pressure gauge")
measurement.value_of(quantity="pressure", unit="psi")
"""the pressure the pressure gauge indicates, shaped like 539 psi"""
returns 50 psi
